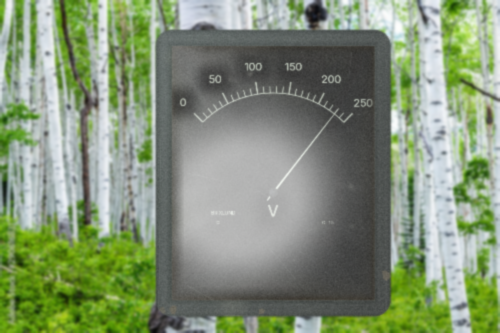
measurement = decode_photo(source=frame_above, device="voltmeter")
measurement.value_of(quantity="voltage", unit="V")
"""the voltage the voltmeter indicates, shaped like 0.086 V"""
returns 230 V
